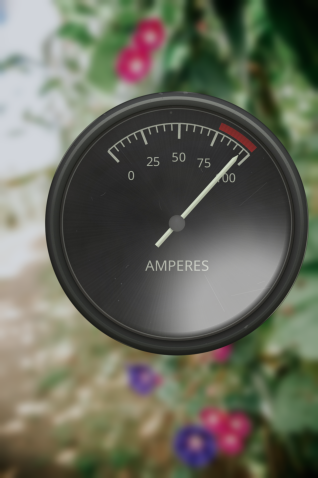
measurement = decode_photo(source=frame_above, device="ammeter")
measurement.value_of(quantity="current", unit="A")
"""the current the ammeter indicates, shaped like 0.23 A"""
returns 95 A
